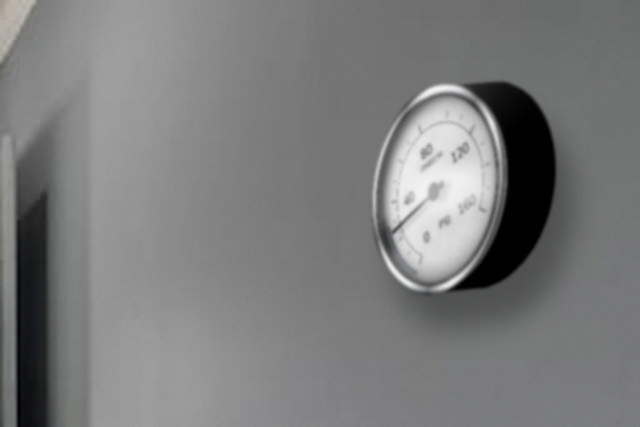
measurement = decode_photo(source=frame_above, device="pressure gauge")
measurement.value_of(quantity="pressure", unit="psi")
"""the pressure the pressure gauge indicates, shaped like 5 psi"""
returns 25 psi
